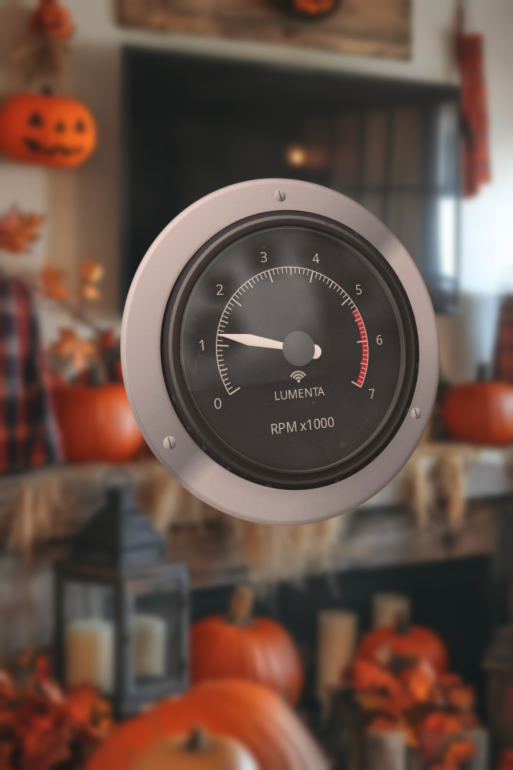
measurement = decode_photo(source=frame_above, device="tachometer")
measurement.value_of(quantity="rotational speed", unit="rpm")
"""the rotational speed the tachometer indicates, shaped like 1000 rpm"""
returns 1200 rpm
